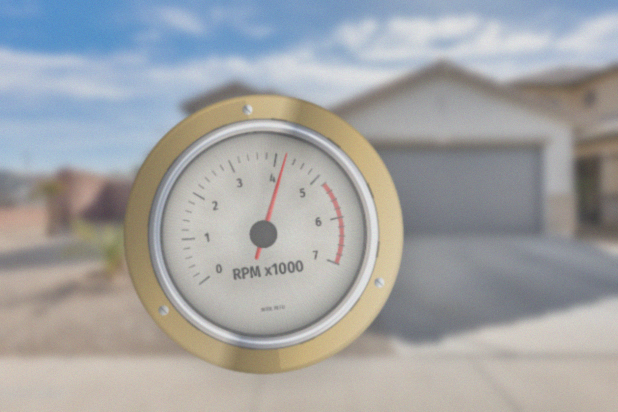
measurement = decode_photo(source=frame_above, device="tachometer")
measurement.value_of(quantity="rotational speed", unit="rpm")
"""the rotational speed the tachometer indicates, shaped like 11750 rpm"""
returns 4200 rpm
